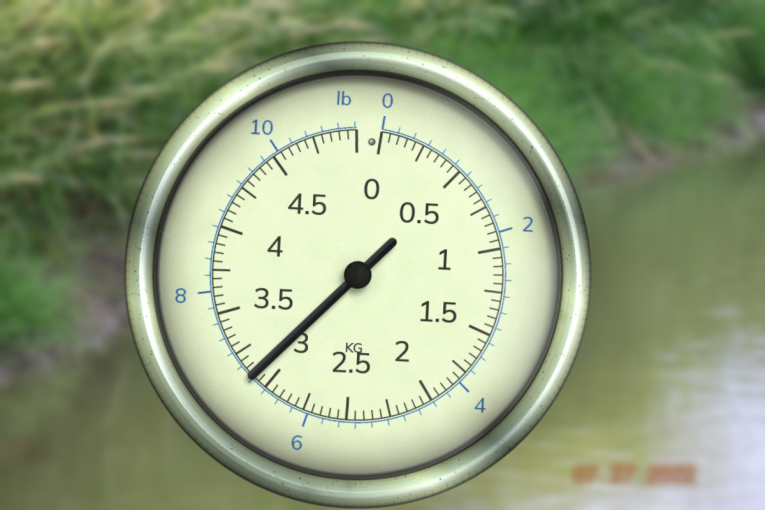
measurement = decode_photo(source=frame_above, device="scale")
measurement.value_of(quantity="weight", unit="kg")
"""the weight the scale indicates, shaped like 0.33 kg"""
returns 3.1 kg
